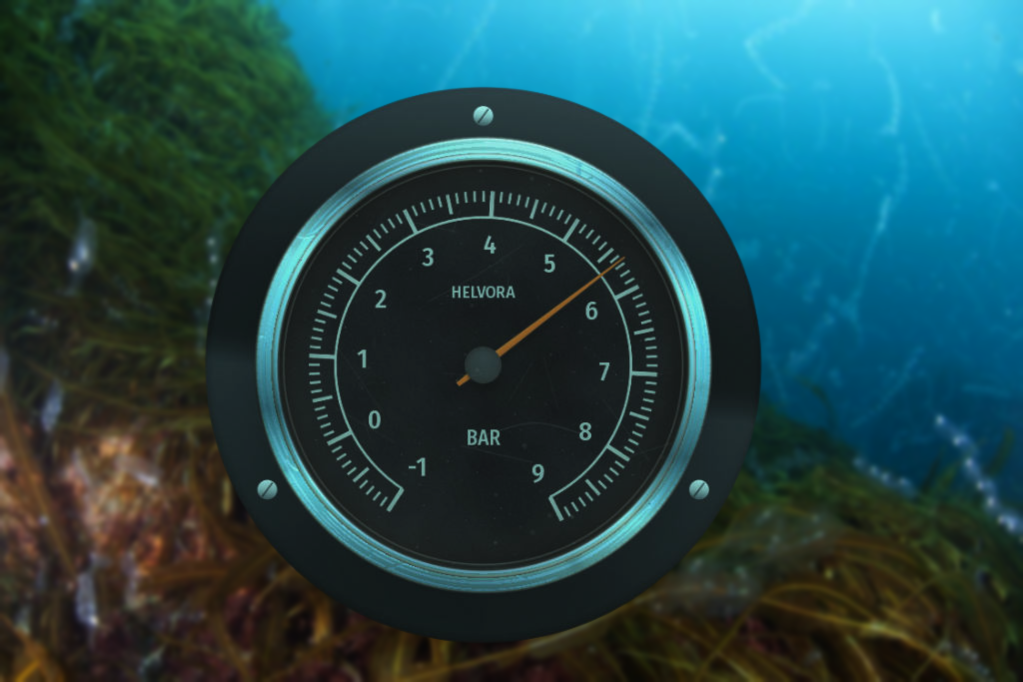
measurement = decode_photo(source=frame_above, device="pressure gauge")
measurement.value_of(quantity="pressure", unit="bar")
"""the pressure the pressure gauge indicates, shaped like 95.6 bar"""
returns 5.65 bar
